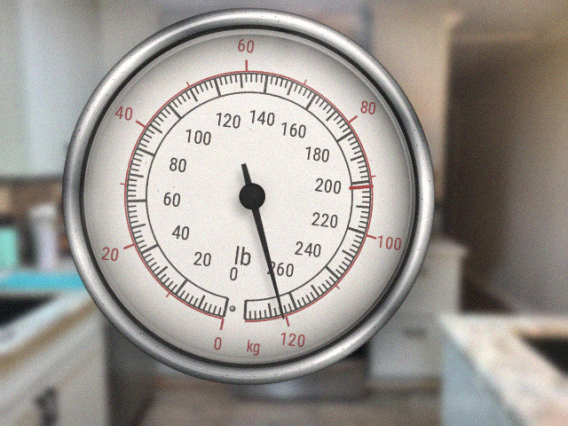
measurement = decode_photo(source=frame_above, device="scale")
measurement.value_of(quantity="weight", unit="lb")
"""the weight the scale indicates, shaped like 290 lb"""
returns 266 lb
